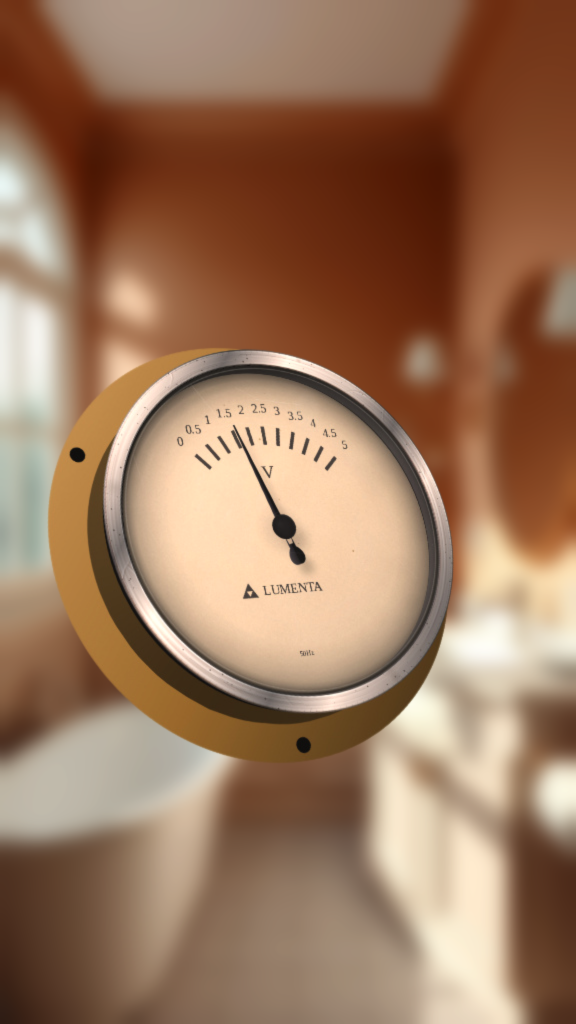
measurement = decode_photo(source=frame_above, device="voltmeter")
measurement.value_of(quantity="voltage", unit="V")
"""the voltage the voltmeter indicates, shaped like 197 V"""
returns 1.5 V
